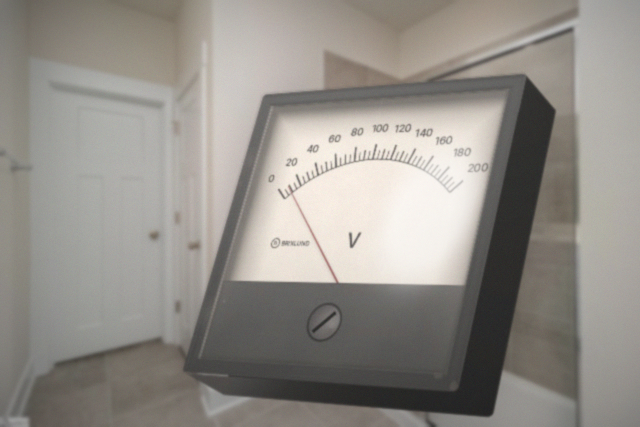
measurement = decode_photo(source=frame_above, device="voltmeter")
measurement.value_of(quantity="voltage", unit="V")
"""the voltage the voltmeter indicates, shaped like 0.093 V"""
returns 10 V
